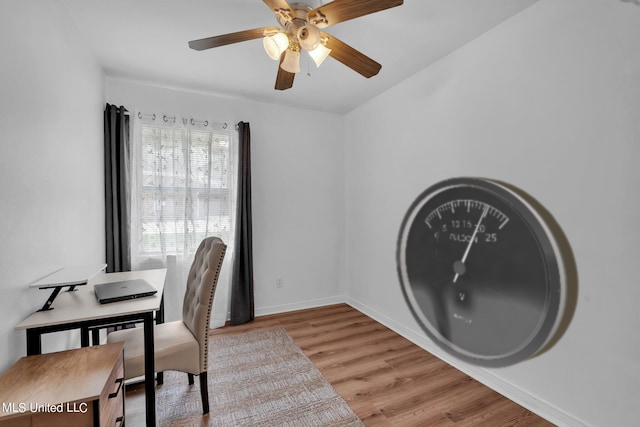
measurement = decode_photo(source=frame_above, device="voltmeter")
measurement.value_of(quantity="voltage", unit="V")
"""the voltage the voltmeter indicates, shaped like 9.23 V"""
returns 20 V
